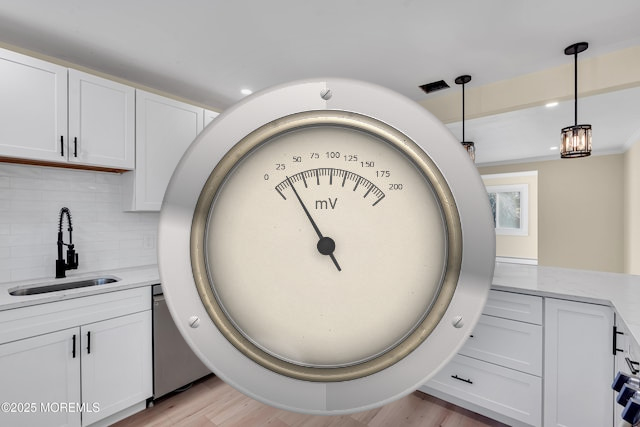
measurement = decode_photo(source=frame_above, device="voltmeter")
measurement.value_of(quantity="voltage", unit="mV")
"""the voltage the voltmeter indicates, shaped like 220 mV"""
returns 25 mV
